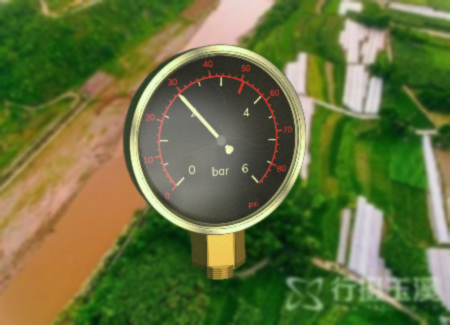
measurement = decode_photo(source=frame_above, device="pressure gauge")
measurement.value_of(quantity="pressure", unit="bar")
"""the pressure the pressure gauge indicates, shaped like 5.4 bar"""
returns 2 bar
